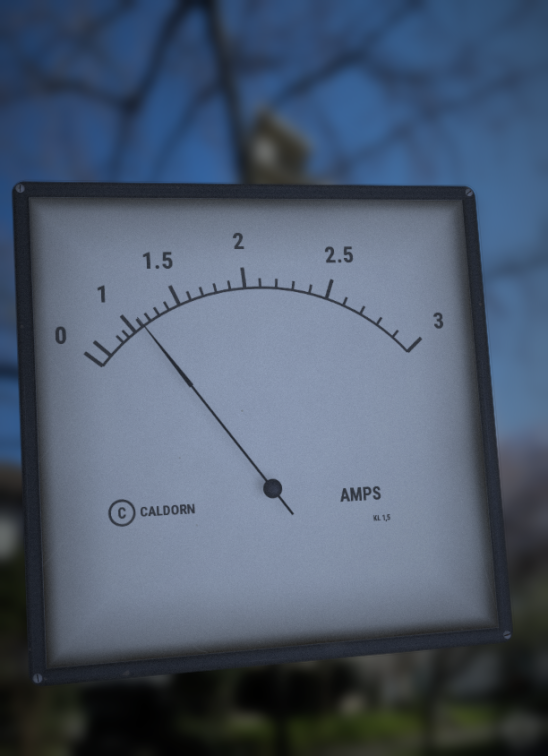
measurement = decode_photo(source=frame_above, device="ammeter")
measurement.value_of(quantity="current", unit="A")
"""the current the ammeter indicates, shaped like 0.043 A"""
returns 1.1 A
